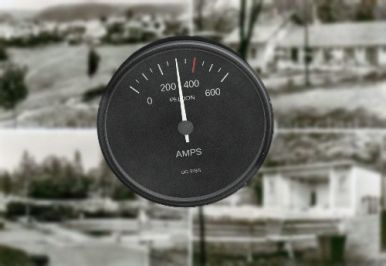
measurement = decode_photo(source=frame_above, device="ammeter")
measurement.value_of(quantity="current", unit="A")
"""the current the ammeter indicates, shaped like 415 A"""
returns 300 A
